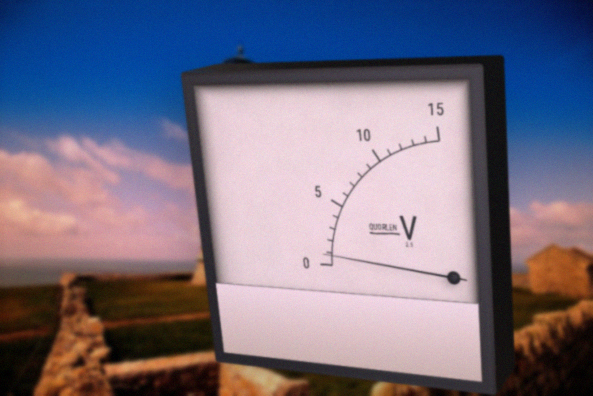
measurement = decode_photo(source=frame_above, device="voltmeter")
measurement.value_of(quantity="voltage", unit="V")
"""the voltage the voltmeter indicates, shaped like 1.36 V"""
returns 1 V
